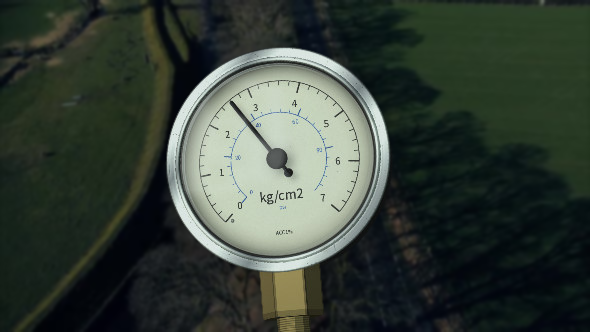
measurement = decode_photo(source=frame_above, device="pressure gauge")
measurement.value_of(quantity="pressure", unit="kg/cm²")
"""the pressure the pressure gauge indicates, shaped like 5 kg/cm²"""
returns 2.6 kg/cm²
